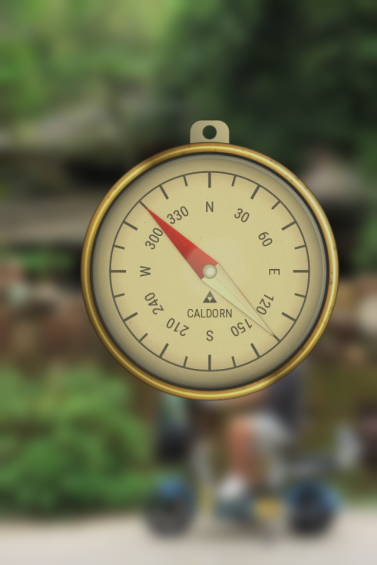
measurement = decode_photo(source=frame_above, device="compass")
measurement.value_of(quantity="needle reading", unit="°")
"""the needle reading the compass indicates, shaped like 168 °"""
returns 315 °
